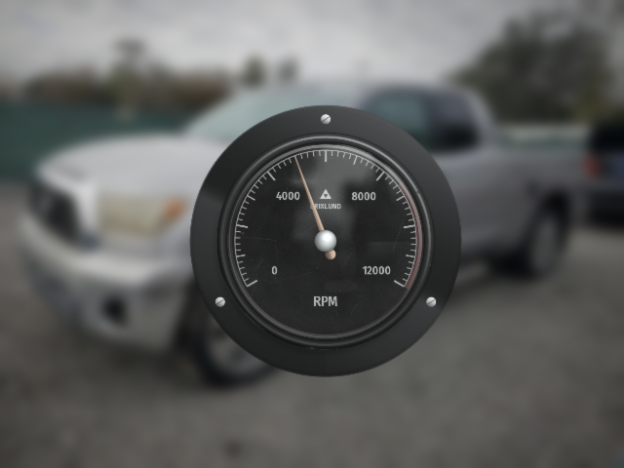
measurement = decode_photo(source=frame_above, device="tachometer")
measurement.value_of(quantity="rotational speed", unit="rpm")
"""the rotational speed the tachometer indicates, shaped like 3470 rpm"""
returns 5000 rpm
